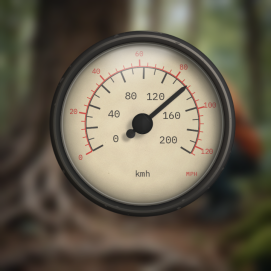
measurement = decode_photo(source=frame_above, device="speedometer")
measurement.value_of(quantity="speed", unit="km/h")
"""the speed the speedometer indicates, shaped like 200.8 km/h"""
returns 140 km/h
